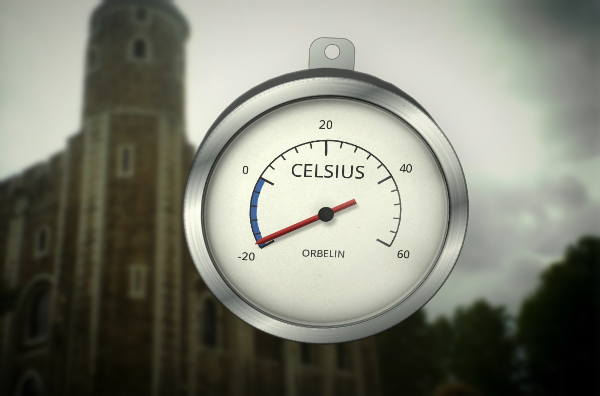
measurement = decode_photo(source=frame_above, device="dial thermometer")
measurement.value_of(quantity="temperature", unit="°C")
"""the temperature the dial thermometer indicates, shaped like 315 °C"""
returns -18 °C
